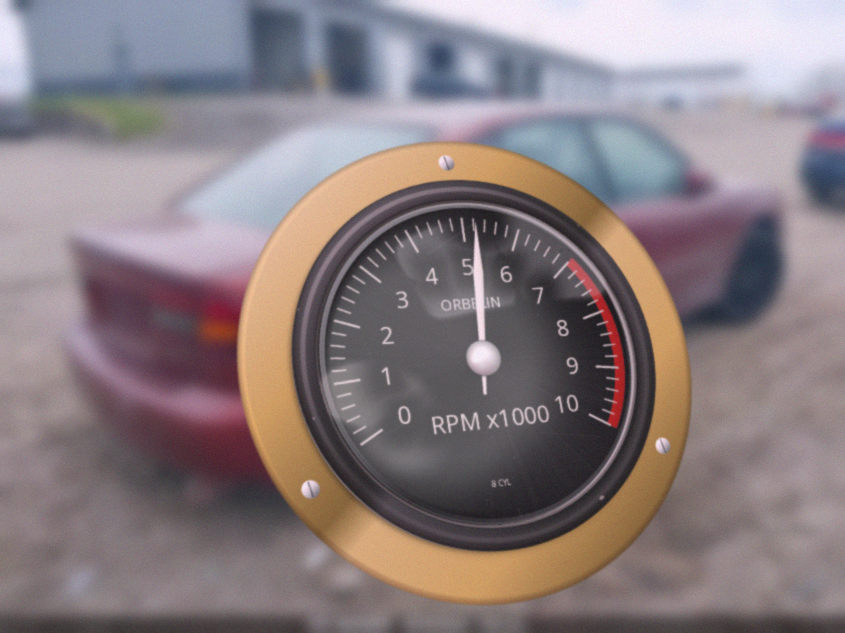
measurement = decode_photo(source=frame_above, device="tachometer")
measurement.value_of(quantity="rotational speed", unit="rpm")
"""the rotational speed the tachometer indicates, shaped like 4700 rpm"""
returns 5200 rpm
